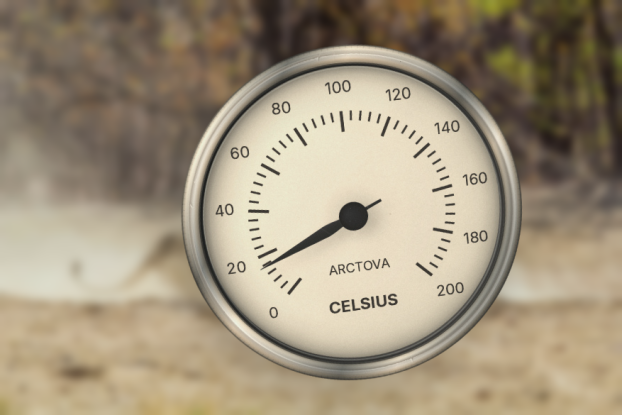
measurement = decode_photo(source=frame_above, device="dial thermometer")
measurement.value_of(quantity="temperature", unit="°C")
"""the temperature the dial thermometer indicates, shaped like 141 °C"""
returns 16 °C
